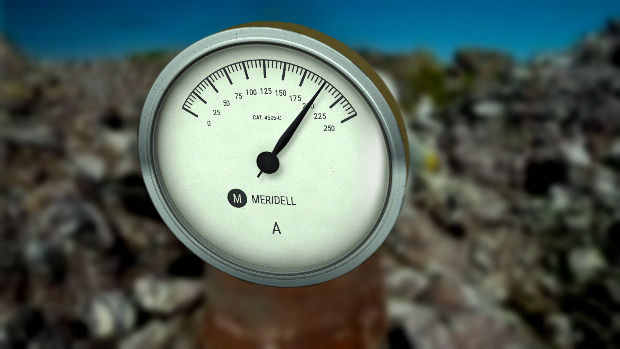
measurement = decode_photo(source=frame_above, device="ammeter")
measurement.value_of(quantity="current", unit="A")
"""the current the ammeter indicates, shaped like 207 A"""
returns 200 A
